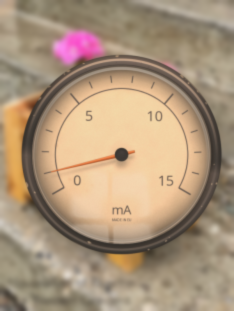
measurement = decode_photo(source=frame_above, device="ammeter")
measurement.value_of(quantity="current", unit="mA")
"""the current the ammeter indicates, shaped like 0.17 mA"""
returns 1 mA
